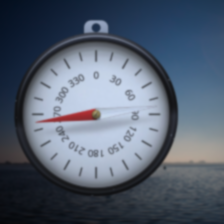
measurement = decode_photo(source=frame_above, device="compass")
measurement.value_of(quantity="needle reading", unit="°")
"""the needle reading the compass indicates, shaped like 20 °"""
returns 262.5 °
